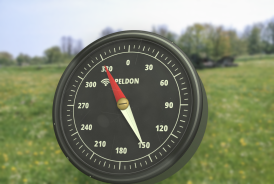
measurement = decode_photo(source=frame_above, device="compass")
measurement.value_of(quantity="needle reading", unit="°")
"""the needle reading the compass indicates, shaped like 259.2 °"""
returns 330 °
